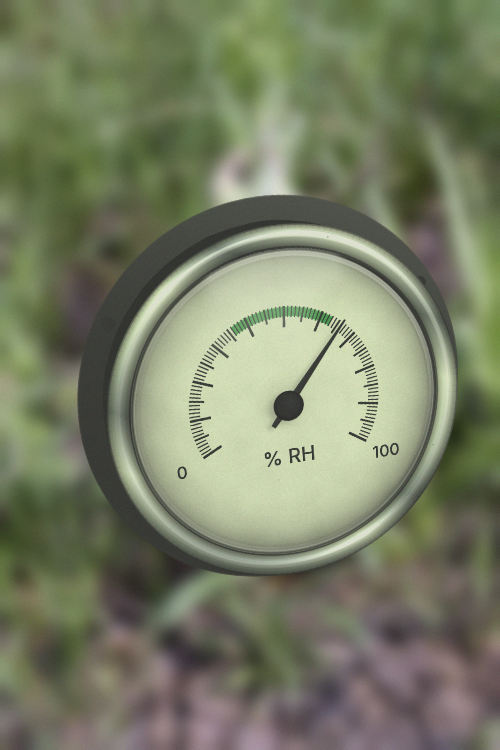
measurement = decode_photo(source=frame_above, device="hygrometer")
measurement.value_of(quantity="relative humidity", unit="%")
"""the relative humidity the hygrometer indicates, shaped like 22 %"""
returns 65 %
